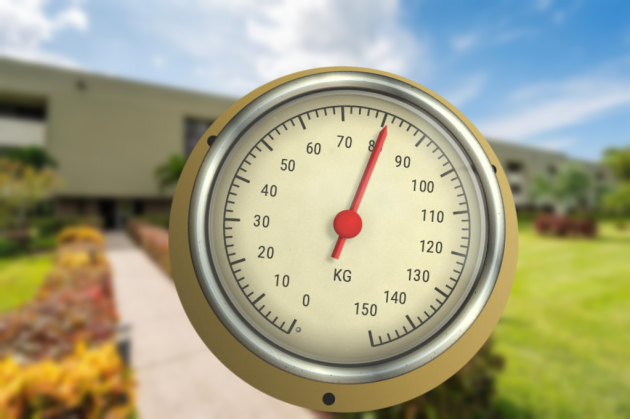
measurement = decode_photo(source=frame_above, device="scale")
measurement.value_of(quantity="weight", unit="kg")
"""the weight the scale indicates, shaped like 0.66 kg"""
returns 81 kg
